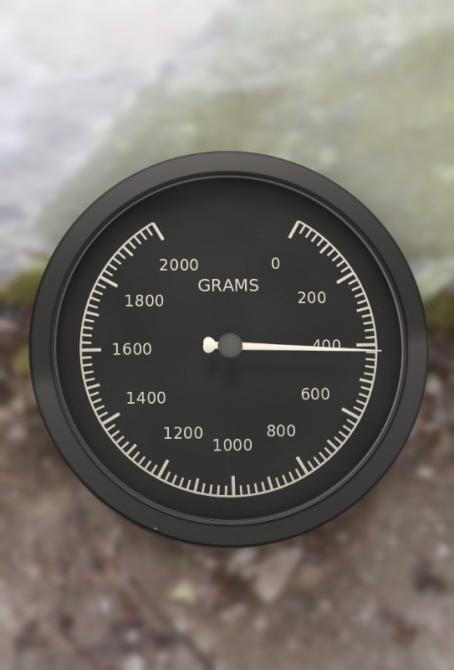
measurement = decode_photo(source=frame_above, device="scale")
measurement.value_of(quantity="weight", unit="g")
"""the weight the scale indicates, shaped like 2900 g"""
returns 420 g
